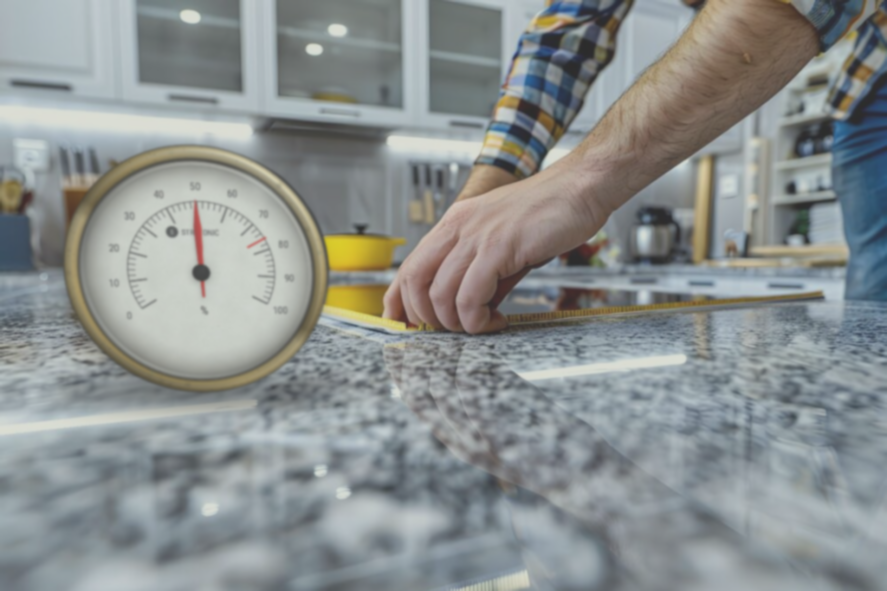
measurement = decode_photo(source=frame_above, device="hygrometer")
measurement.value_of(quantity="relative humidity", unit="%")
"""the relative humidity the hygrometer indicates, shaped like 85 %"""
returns 50 %
